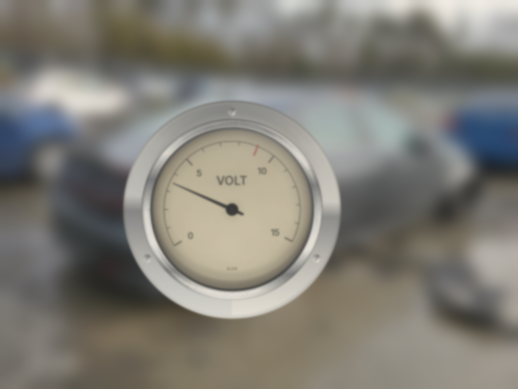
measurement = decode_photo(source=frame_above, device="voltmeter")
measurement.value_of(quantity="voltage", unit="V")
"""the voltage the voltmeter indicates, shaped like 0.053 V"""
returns 3.5 V
